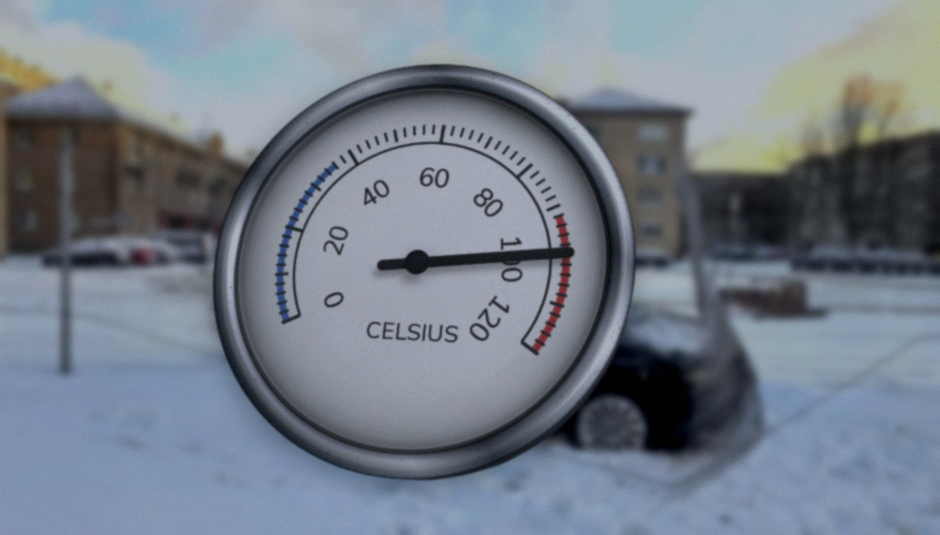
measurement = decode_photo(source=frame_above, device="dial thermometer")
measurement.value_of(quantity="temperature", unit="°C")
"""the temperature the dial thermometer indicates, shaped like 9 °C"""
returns 100 °C
